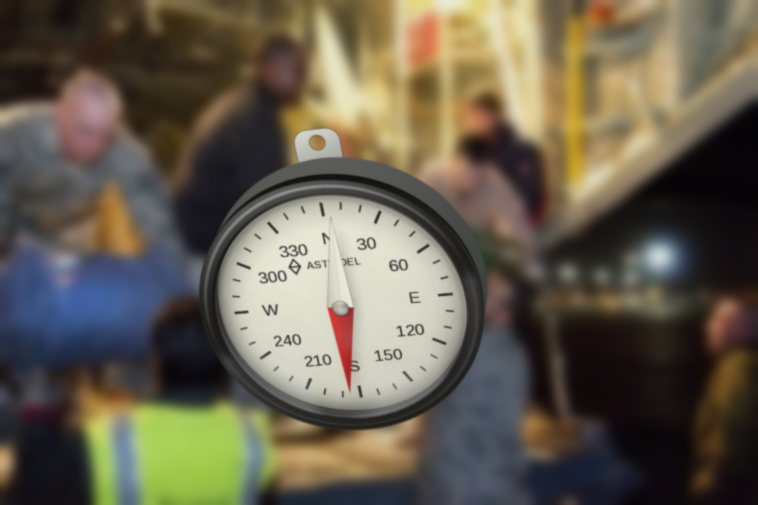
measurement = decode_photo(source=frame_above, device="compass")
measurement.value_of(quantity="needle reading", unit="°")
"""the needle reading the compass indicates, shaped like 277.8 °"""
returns 185 °
